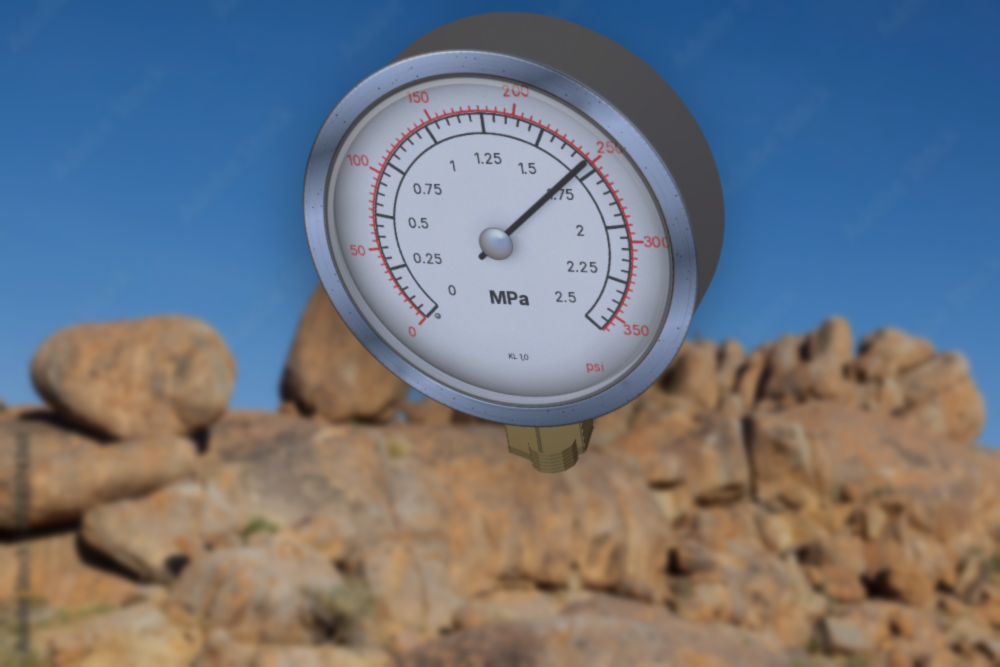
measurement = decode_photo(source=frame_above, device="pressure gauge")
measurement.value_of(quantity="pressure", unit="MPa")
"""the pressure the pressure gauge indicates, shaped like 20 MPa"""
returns 1.7 MPa
